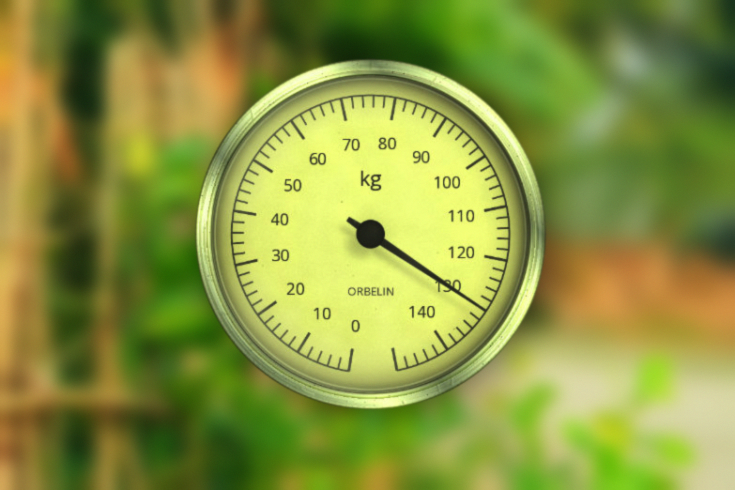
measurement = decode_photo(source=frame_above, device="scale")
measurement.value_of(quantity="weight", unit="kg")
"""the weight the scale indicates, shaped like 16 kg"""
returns 130 kg
